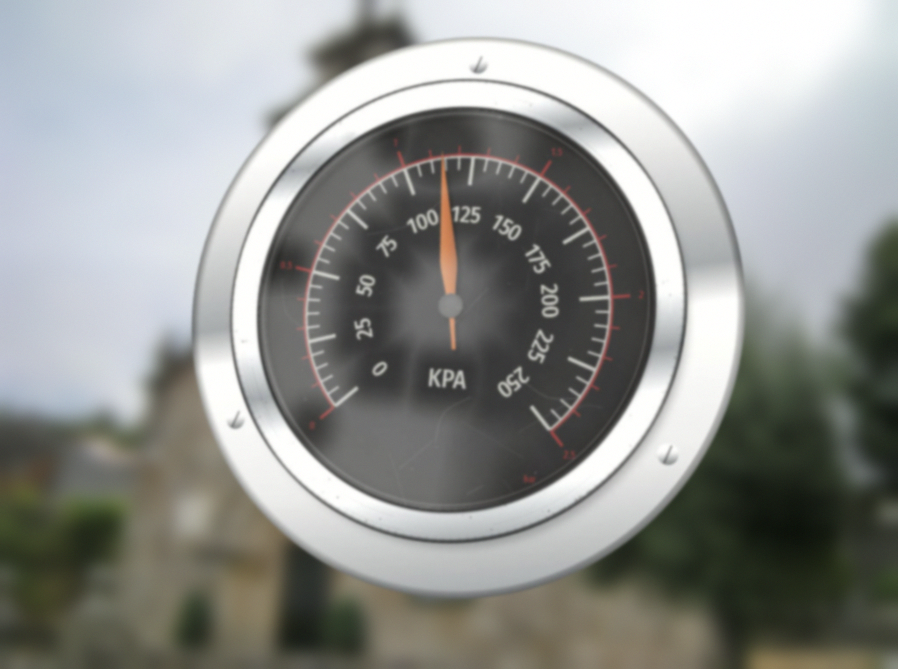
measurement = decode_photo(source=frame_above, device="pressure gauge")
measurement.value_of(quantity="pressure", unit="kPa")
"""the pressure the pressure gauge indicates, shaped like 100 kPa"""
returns 115 kPa
